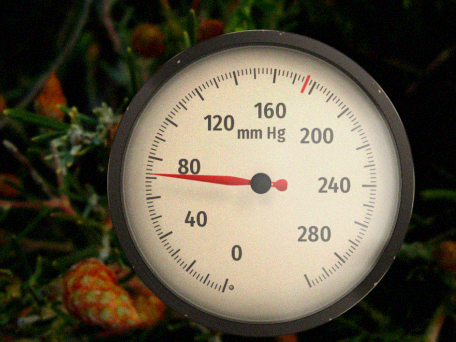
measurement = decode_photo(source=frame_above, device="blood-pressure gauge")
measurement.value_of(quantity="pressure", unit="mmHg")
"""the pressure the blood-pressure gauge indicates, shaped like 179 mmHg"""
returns 72 mmHg
